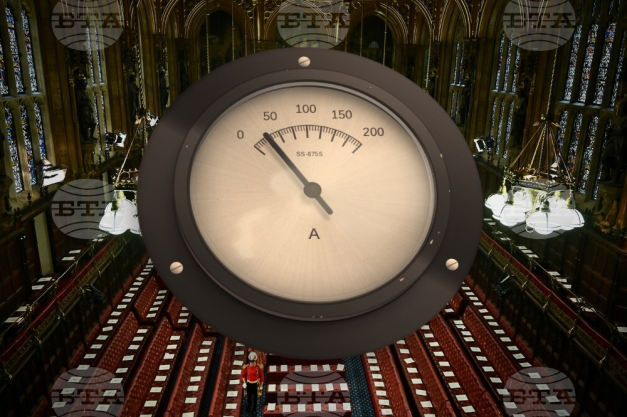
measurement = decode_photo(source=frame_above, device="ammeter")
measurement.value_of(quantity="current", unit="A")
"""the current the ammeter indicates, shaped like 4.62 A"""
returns 25 A
